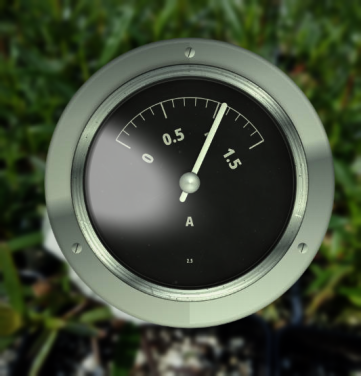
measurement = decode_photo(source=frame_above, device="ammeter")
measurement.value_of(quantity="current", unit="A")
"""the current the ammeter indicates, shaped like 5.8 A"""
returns 1.05 A
